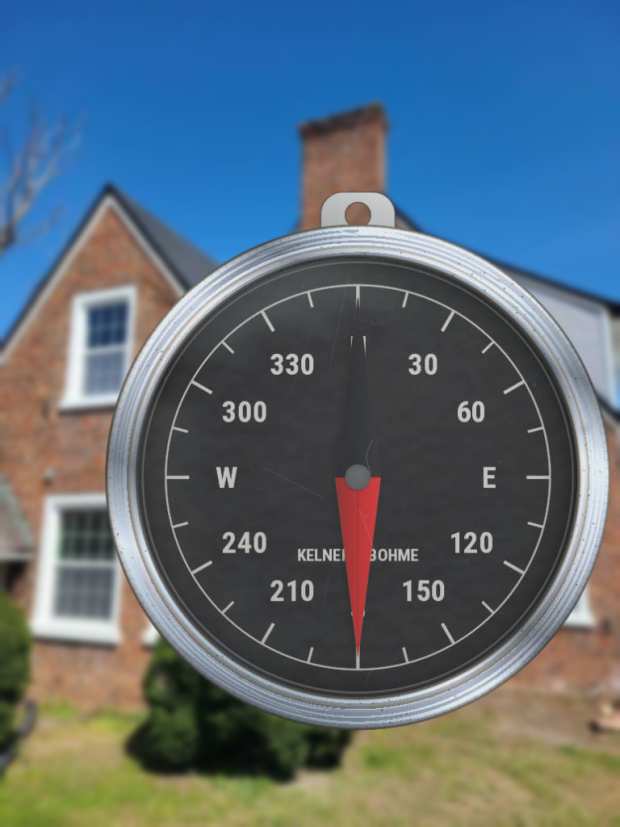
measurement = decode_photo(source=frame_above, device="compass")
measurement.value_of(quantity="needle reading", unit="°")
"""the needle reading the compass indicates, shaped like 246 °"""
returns 180 °
